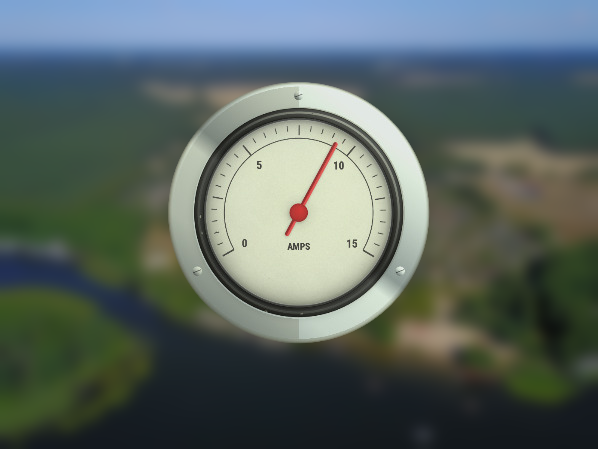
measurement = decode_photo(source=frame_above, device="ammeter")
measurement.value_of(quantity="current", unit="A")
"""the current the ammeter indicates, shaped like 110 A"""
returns 9.25 A
